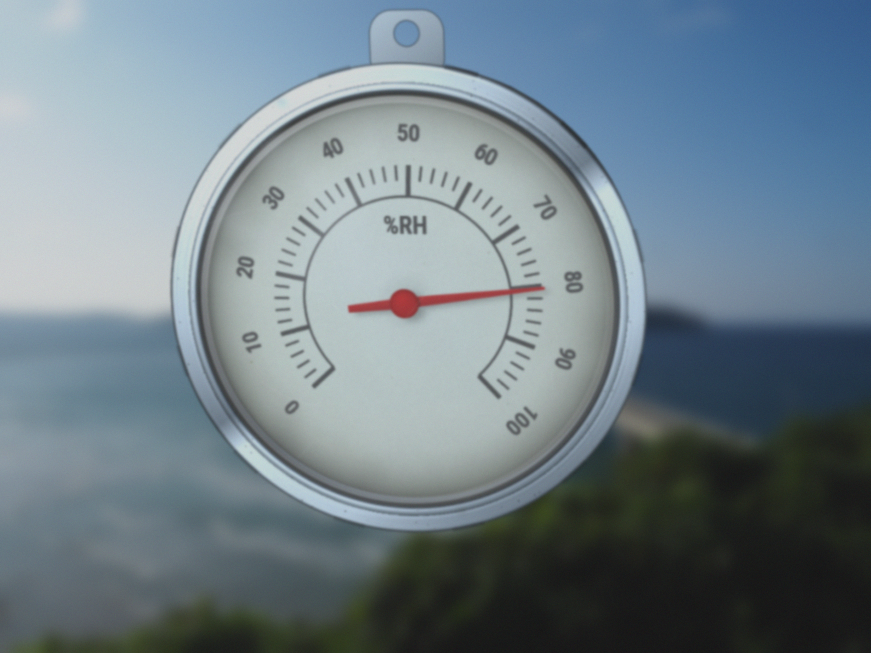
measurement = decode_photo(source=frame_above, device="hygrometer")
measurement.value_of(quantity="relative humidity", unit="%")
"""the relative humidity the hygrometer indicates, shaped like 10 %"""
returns 80 %
